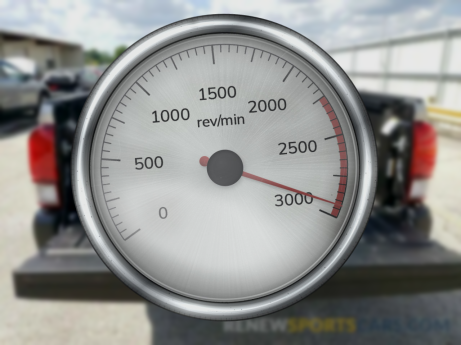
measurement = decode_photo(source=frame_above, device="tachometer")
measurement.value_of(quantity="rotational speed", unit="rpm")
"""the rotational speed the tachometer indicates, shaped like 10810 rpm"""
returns 2925 rpm
